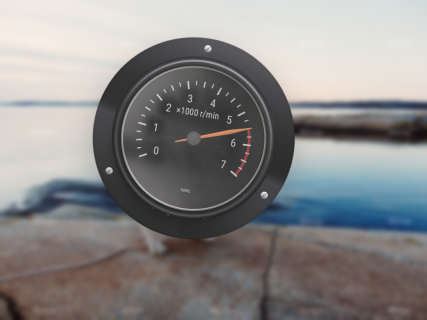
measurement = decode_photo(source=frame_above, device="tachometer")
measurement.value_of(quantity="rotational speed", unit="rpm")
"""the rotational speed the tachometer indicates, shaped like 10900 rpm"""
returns 5500 rpm
